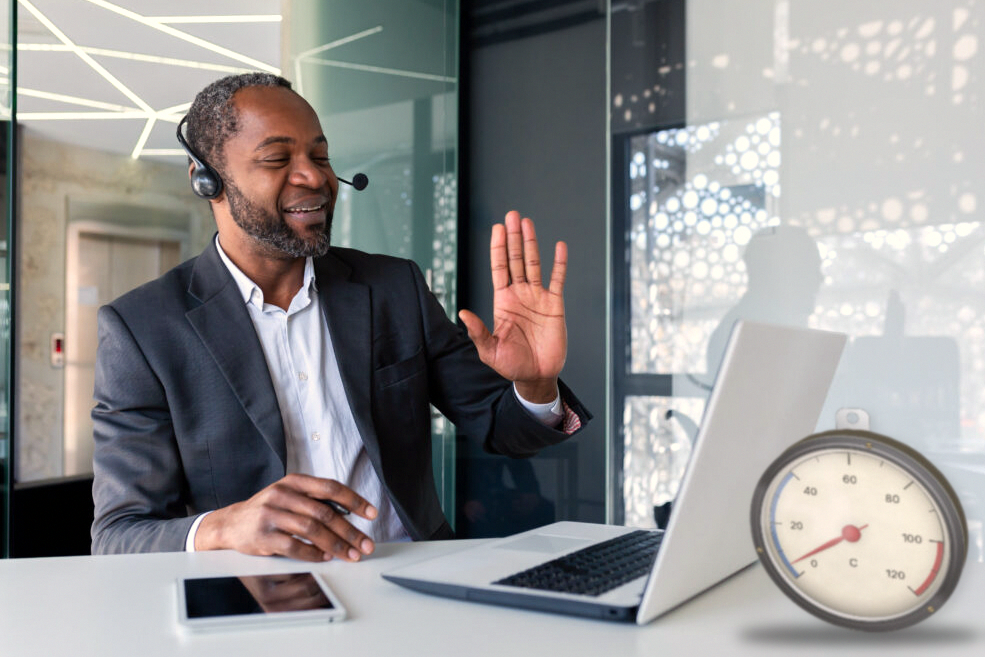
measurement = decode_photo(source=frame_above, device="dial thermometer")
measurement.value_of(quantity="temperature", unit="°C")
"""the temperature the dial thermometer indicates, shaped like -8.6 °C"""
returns 5 °C
